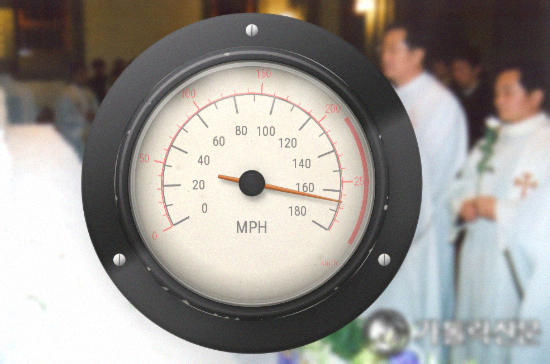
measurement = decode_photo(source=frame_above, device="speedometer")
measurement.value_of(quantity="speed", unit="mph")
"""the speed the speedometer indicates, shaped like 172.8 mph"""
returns 165 mph
